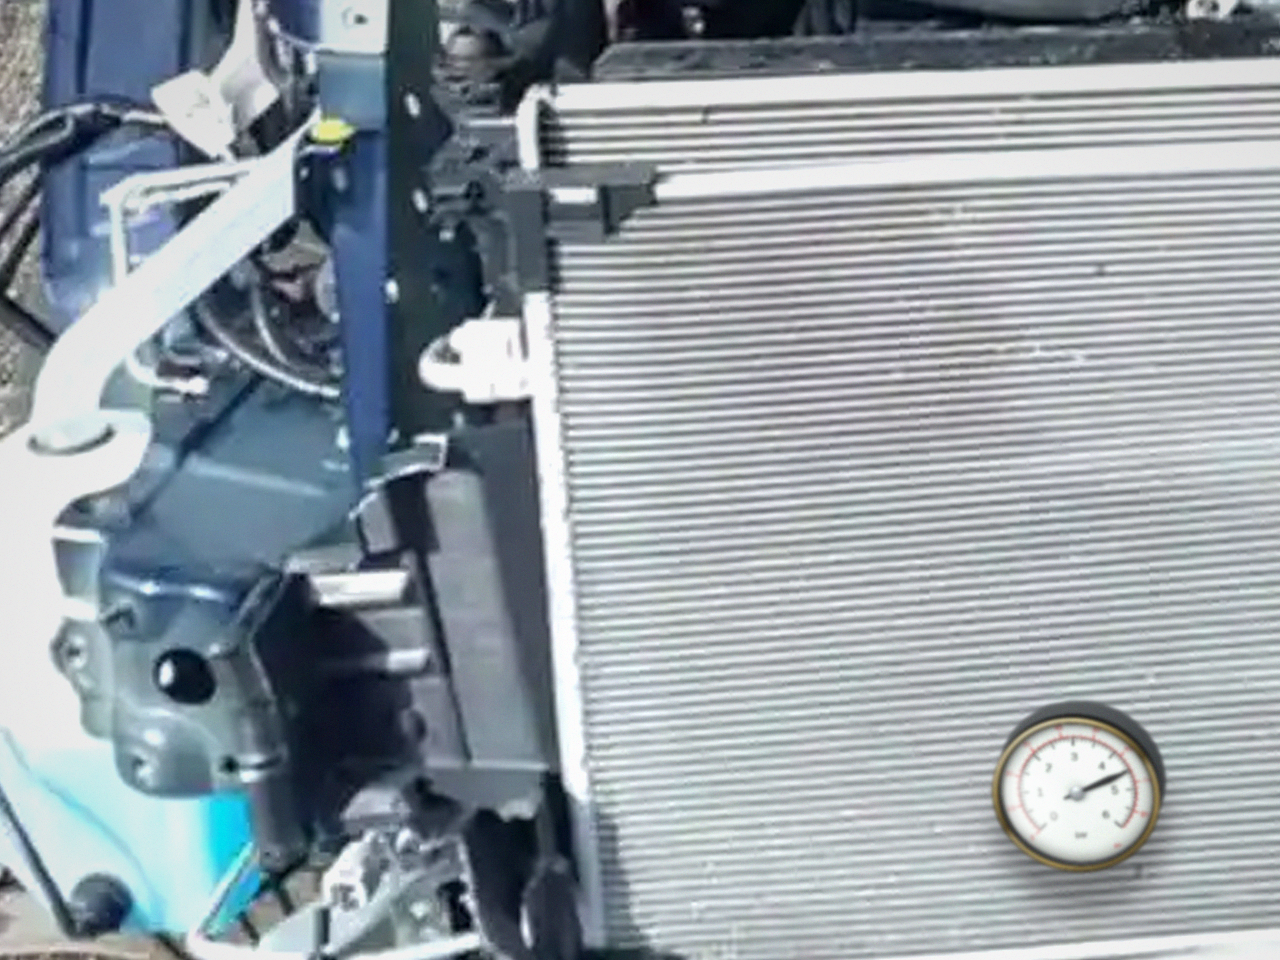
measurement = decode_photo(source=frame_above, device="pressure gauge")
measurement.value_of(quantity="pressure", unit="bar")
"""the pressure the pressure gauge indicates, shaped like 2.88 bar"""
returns 4.5 bar
